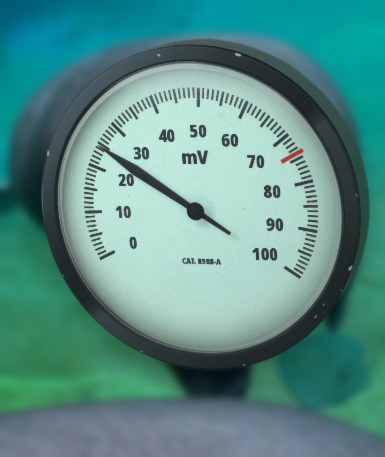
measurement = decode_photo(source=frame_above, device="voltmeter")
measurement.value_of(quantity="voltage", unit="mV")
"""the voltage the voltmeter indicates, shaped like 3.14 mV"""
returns 25 mV
